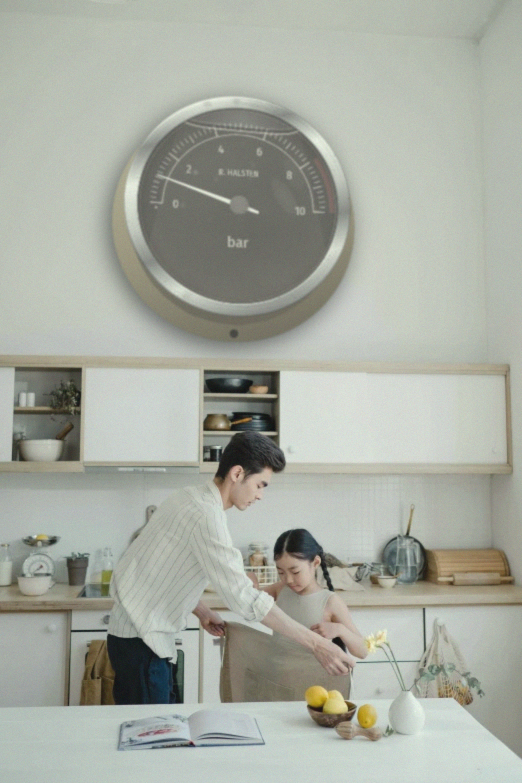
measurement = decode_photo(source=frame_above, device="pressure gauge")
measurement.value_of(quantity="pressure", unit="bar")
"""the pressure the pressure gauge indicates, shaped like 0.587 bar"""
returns 1 bar
